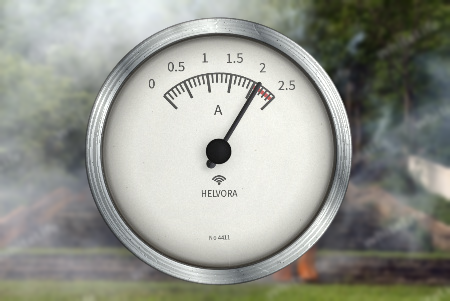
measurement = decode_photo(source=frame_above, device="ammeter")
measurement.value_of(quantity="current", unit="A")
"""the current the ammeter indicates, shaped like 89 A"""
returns 2.1 A
